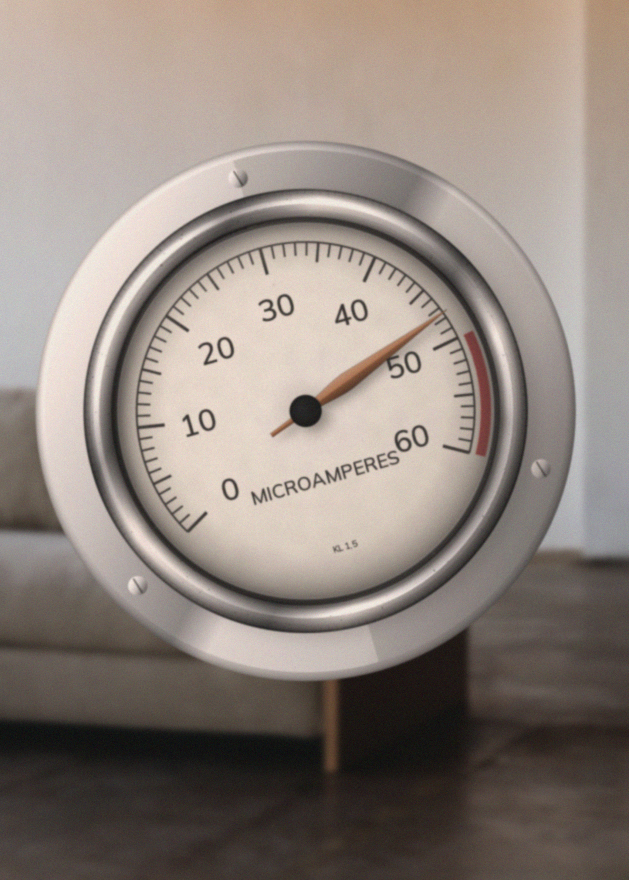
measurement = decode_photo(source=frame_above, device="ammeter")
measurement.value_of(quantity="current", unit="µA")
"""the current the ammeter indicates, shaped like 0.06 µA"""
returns 47.5 µA
